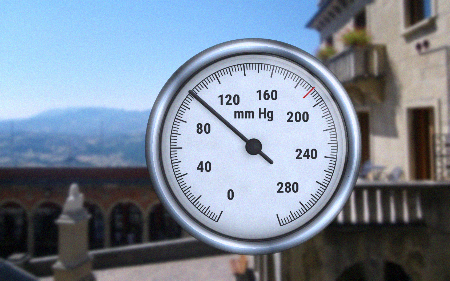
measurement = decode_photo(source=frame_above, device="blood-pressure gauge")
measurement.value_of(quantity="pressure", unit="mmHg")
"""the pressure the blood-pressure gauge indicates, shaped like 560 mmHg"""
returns 100 mmHg
